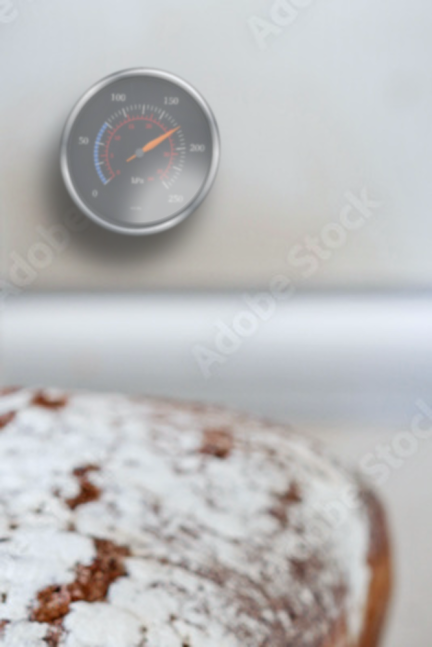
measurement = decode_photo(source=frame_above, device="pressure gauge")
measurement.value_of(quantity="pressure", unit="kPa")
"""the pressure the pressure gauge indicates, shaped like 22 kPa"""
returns 175 kPa
